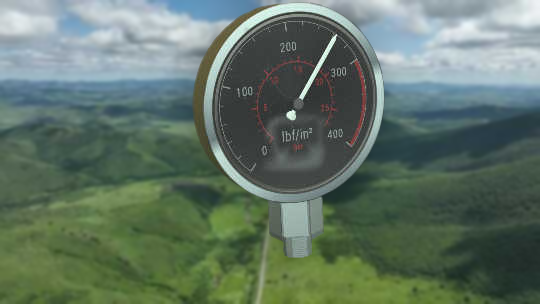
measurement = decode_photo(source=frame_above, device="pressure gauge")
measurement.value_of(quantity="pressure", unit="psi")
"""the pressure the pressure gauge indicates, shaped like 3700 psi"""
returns 260 psi
